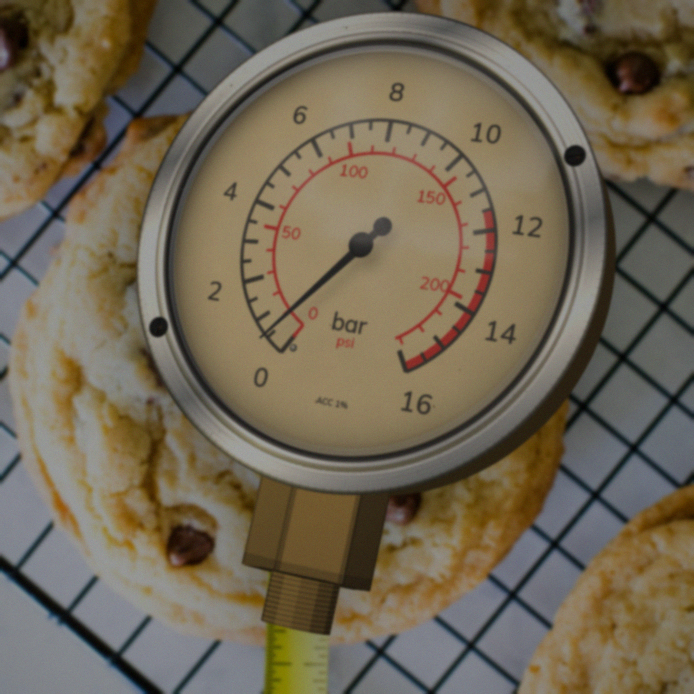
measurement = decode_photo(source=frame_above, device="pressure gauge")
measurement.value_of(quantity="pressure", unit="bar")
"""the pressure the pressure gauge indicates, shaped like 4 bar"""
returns 0.5 bar
